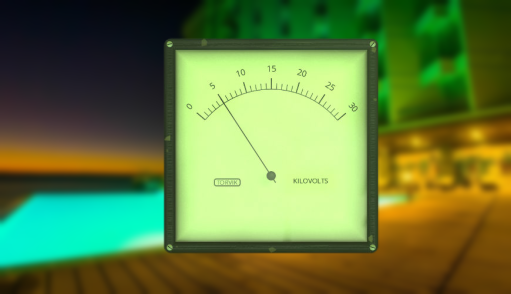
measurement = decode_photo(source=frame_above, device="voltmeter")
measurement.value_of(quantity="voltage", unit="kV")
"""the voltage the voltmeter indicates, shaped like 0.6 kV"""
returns 5 kV
